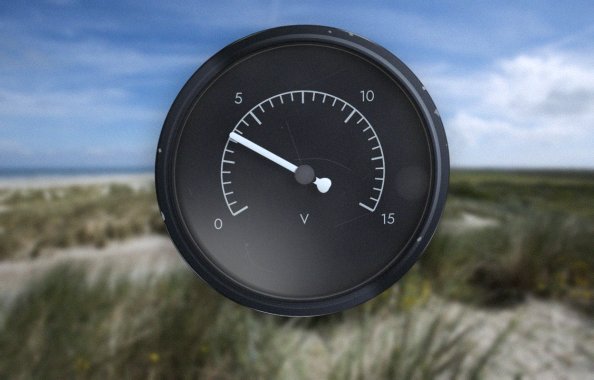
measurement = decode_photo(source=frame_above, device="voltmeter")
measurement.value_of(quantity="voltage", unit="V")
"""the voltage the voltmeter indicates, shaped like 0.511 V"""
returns 3.75 V
